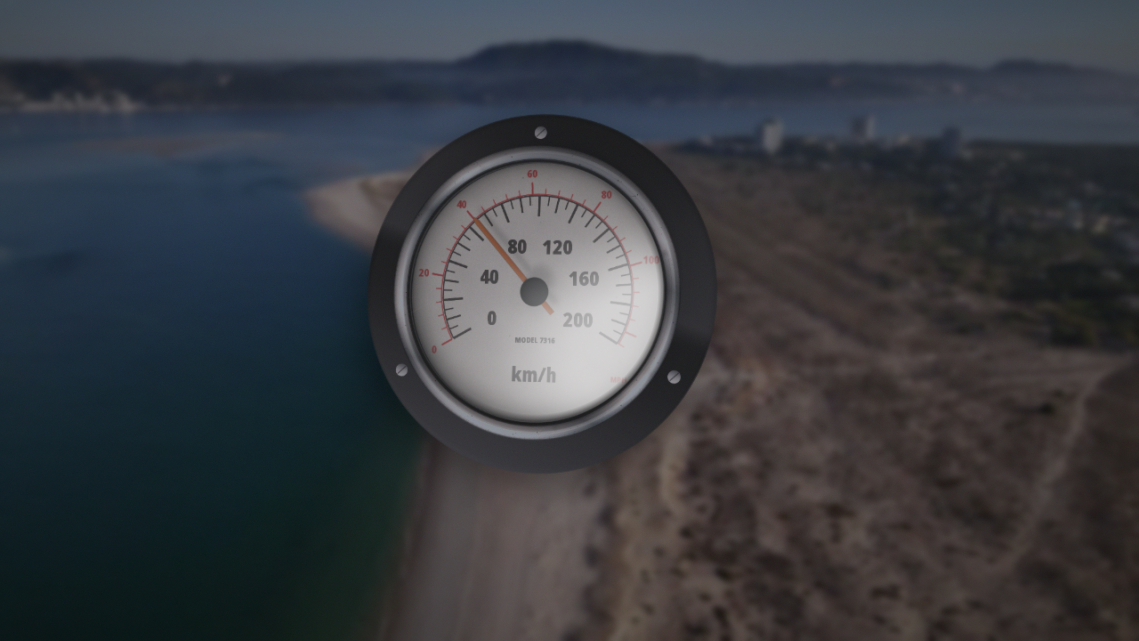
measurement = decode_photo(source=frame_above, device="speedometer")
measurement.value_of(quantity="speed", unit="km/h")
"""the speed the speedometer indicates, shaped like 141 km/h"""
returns 65 km/h
